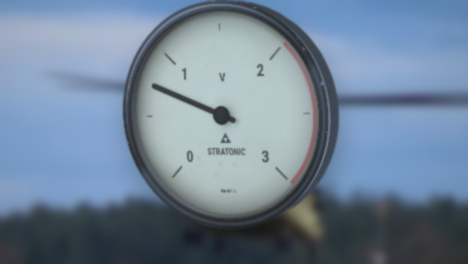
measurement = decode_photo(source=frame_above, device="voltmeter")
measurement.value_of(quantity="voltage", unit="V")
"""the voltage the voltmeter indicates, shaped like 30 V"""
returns 0.75 V
